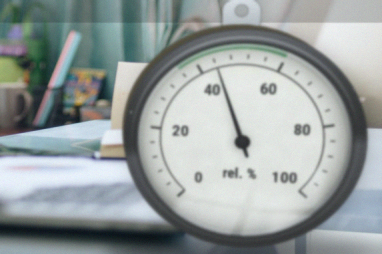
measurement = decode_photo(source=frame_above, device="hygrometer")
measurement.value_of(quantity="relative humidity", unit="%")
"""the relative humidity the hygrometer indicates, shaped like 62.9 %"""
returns 44 %
